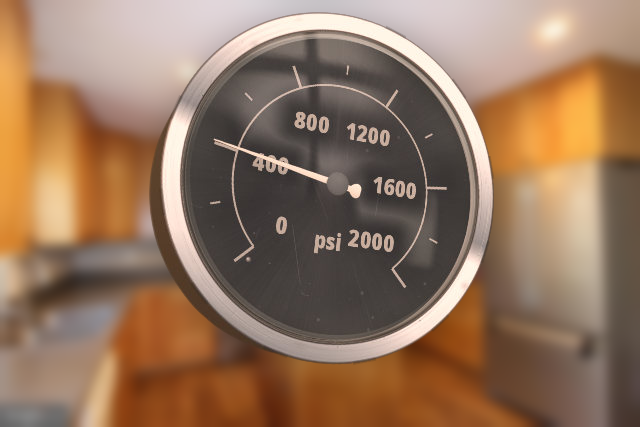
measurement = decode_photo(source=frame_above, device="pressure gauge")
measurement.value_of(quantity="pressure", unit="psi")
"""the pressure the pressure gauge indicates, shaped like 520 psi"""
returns 400 psi
